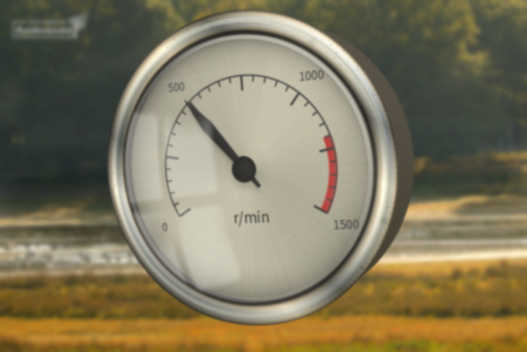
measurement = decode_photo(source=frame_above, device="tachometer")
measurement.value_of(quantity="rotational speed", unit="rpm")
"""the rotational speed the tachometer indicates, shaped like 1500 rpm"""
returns 500 rpm
